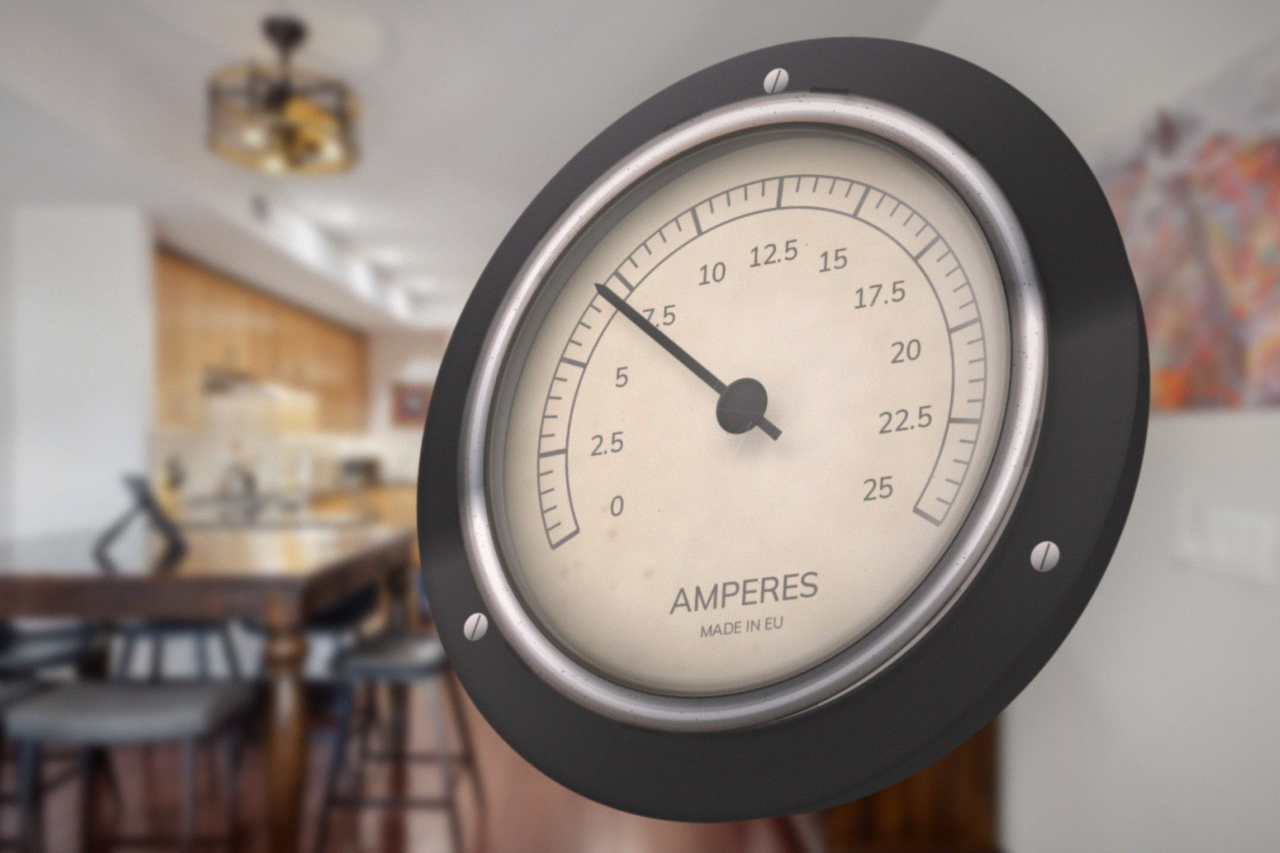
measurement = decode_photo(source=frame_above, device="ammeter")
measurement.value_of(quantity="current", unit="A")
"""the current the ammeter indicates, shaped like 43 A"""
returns 7 A
